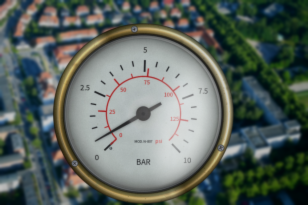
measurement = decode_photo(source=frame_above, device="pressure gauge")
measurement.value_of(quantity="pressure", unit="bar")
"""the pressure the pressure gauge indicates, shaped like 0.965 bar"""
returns 0.5 bar
